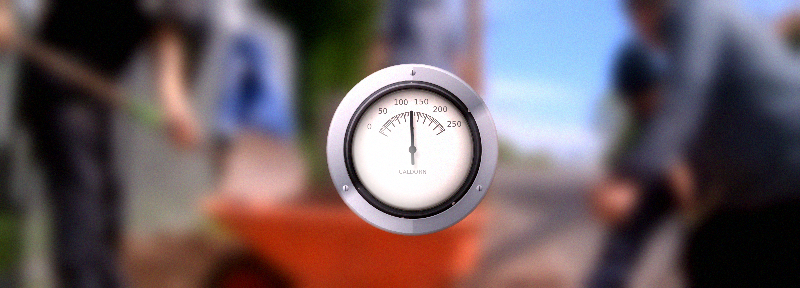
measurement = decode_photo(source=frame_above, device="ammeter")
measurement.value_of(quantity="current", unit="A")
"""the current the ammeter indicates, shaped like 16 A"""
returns 125 A
